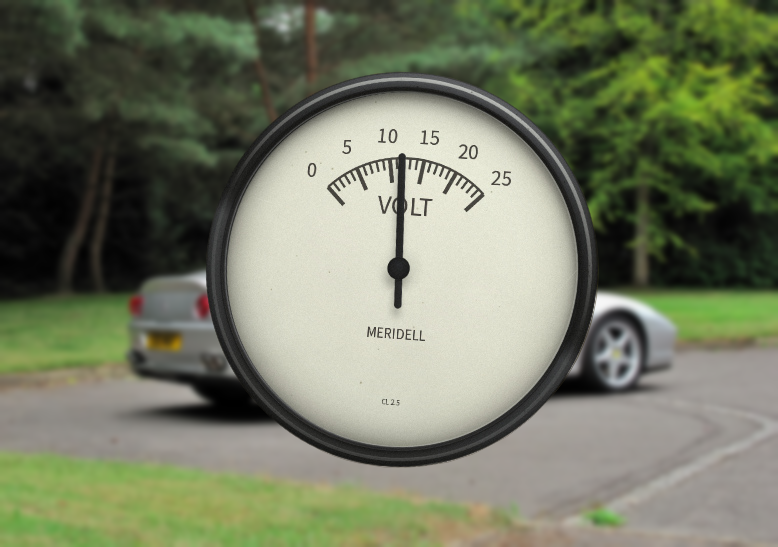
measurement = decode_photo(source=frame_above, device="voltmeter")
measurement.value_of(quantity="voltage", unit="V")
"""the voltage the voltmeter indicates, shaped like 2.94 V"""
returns 12 V
